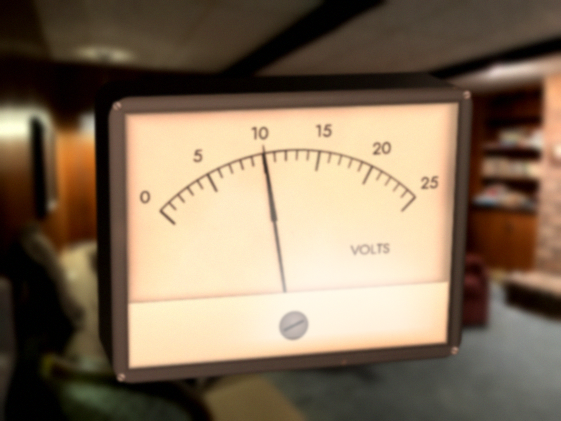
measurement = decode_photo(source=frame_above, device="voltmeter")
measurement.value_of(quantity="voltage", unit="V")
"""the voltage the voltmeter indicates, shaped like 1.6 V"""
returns 10 V
